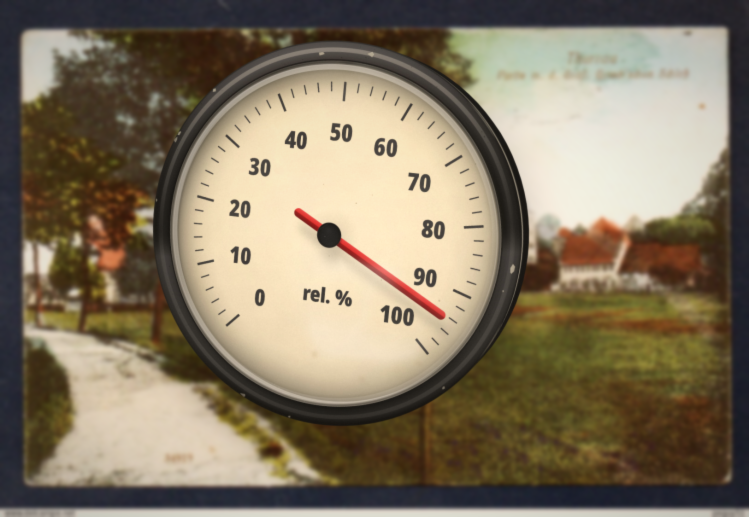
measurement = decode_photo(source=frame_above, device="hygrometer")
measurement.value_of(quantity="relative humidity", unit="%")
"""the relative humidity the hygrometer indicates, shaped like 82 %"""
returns 94 %
